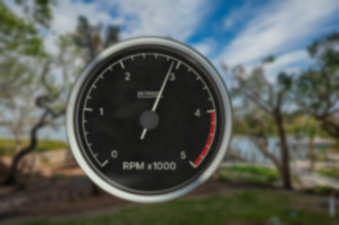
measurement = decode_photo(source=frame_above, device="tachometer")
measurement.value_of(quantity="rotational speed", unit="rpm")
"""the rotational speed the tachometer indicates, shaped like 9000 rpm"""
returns 2900 rpm
